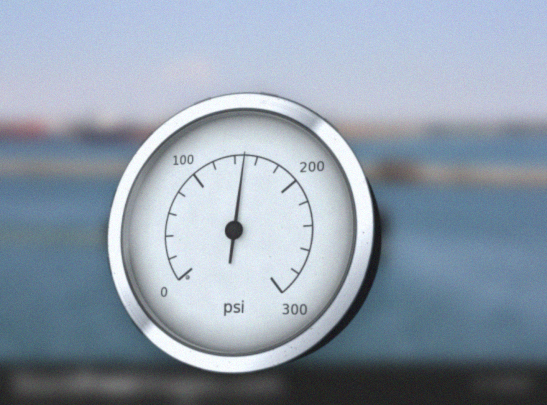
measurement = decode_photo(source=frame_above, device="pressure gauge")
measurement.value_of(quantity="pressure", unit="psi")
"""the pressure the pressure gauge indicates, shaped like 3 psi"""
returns 150 psi
